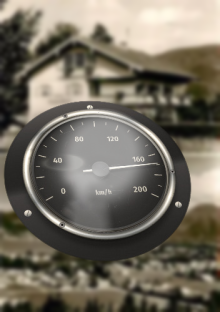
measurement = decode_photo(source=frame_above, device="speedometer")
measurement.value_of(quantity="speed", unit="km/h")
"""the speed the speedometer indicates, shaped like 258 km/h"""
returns 170 km/h
